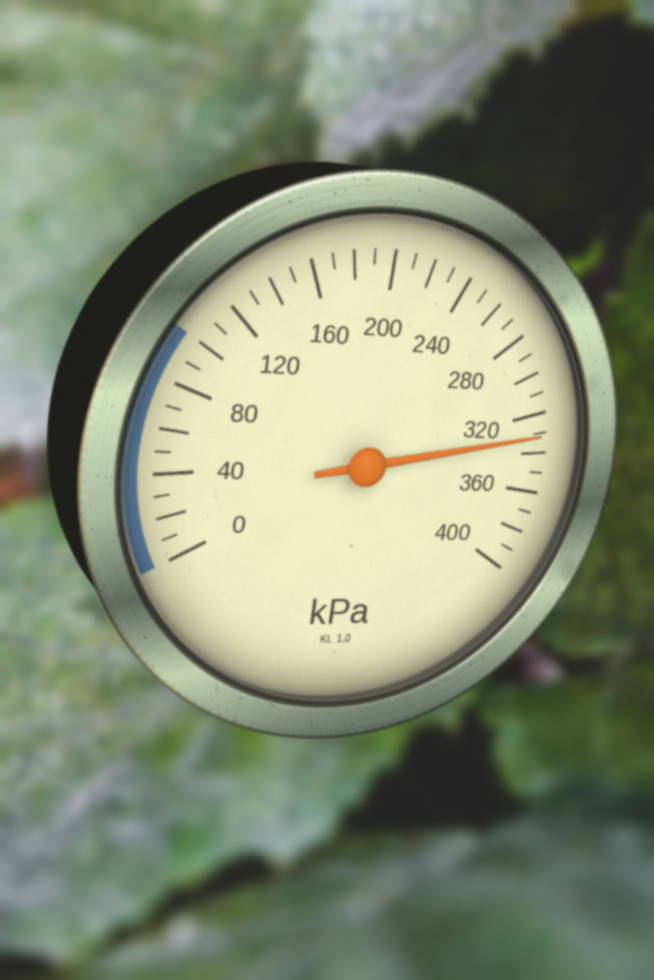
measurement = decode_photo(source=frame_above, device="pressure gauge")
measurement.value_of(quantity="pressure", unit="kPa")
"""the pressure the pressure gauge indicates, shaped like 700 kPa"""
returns 330 kPa
